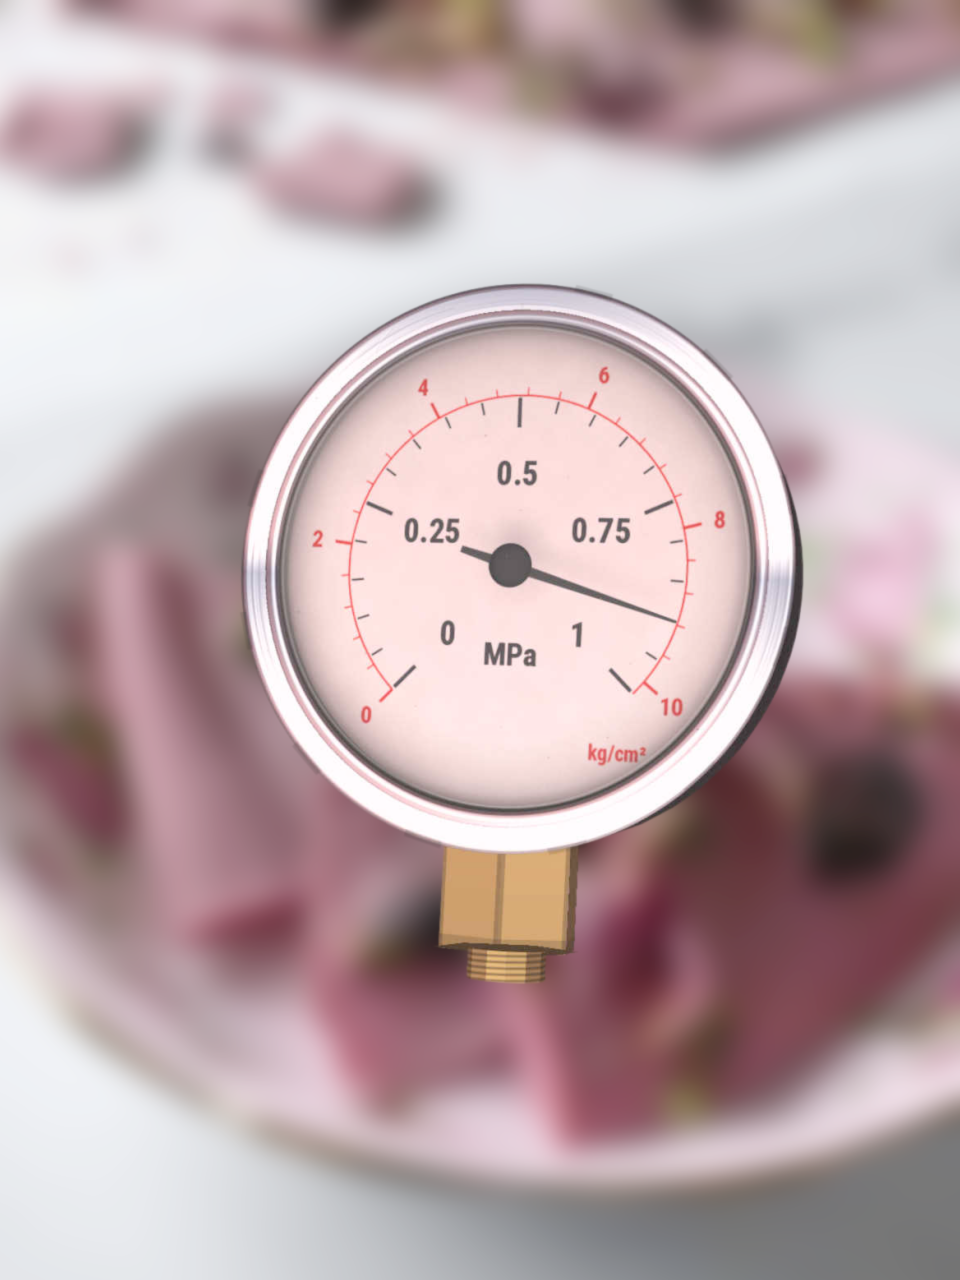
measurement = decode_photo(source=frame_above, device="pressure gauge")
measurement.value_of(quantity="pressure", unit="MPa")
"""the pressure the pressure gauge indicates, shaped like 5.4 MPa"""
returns 0.9 MPa
